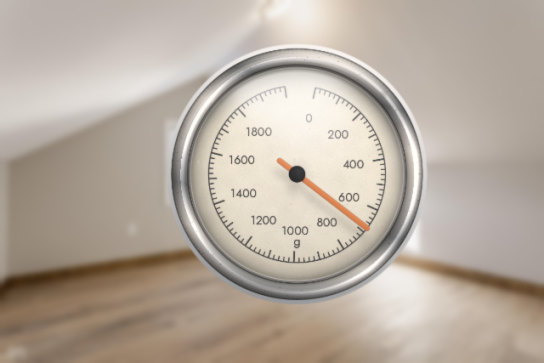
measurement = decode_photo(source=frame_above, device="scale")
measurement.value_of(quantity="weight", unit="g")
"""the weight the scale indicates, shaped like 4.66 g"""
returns 680 g
